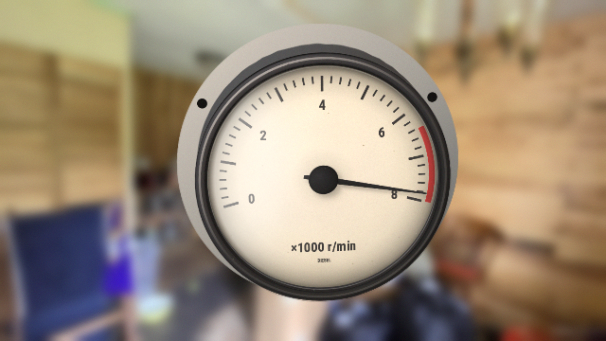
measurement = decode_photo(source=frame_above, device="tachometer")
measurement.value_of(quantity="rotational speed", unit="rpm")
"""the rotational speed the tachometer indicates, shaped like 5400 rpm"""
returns 7800 rpm
